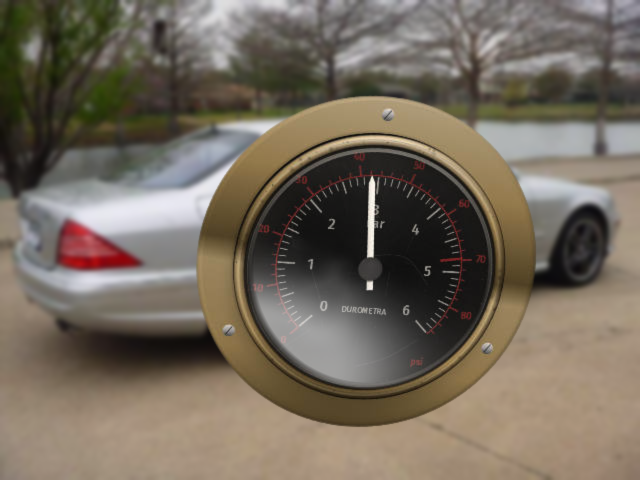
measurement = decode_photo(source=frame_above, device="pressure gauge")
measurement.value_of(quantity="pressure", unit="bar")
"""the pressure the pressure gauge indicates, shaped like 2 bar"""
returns 2.9 bar
